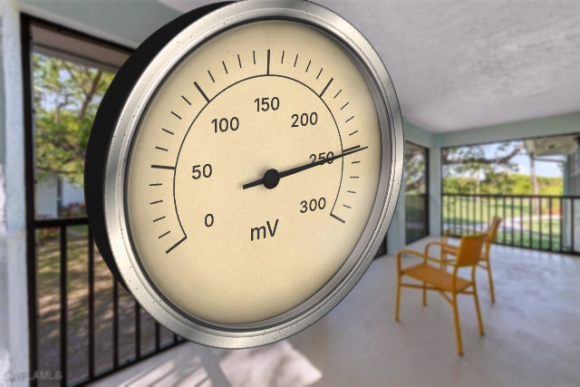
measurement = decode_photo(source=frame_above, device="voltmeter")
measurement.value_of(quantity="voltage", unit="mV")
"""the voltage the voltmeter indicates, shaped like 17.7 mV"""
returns 250 mV
